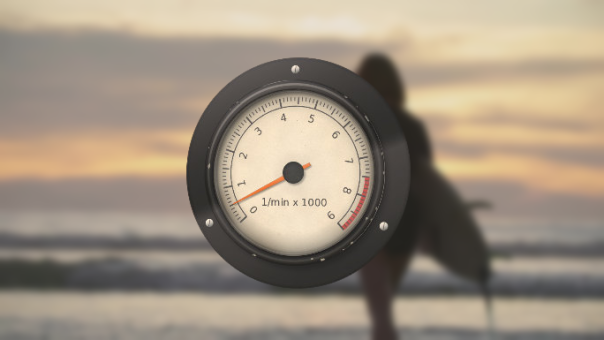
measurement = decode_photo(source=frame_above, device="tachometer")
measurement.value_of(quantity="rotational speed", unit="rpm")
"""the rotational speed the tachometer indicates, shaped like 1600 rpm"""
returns 500 rpm
